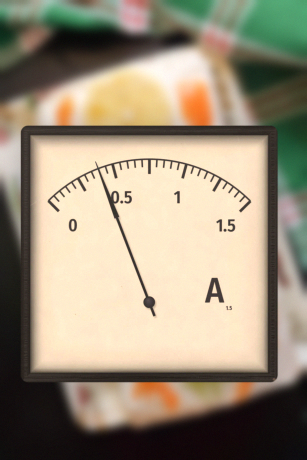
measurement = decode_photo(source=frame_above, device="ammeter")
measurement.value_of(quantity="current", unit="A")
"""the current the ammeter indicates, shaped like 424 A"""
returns 0.4 A
